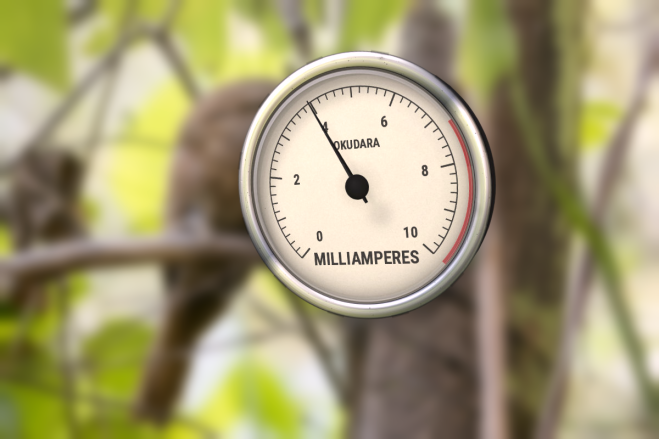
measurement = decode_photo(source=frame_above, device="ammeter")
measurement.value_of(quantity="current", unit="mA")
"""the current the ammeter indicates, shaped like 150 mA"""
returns 4 mA
